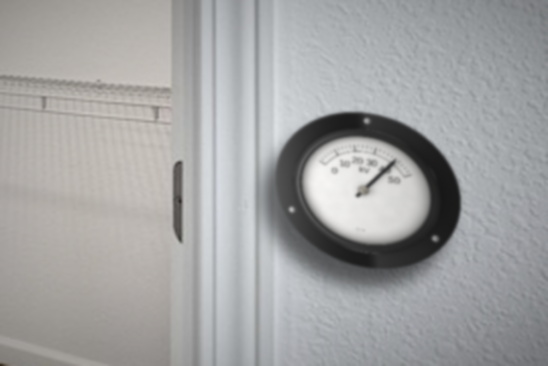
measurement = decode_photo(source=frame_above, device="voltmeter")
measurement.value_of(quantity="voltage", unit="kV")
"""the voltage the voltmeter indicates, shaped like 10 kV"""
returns 40 kV
